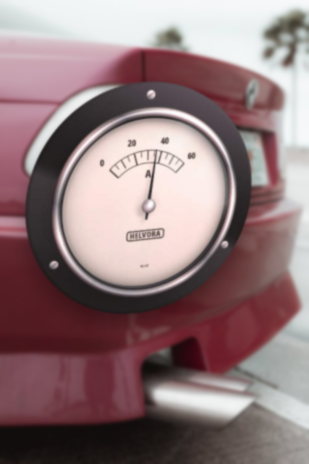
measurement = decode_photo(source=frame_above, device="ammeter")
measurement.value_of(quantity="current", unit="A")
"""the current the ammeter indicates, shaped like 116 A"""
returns 35 A
